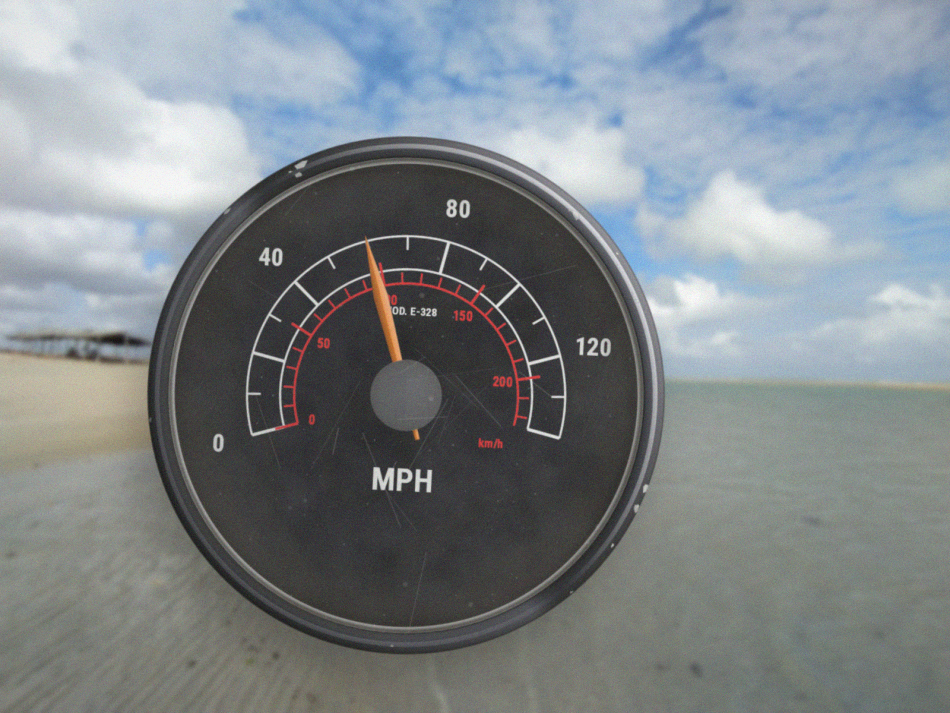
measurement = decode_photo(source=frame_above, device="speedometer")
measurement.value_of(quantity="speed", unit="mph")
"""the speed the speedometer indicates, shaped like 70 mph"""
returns 60 mph
